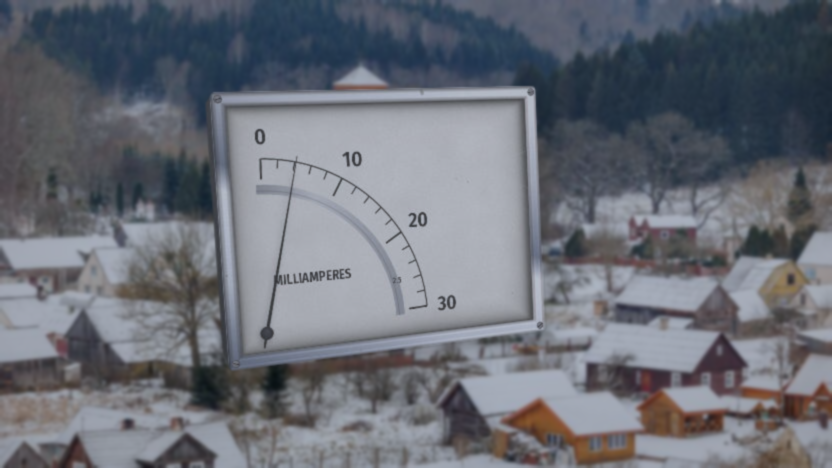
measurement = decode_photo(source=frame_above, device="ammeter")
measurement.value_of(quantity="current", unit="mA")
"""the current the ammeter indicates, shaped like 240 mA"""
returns 4 mA
